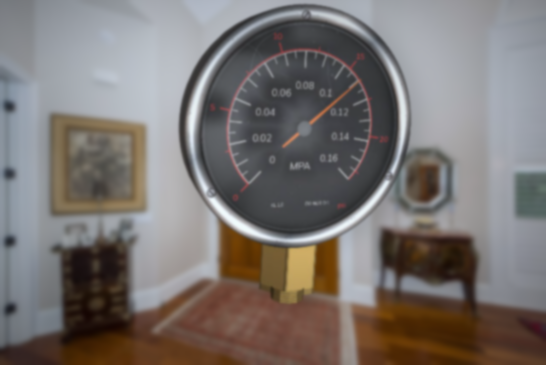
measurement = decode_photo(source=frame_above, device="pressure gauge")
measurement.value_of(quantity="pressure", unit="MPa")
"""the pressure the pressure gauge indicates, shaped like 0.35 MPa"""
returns 0.11 MPa
